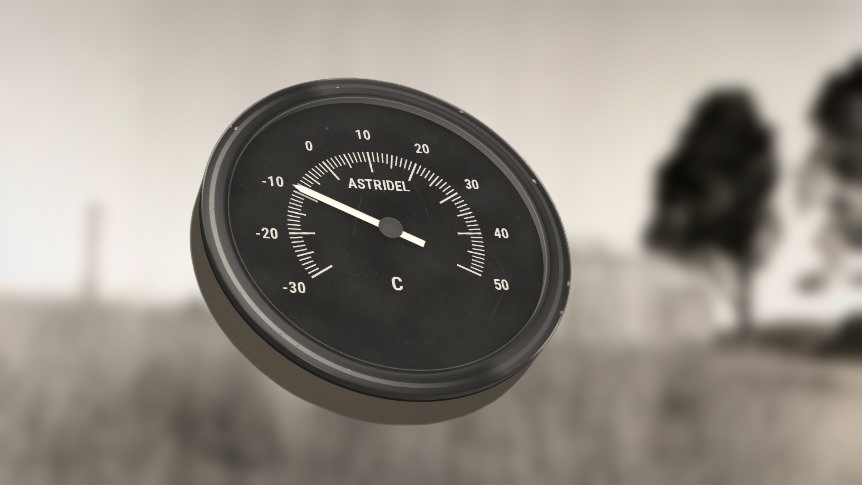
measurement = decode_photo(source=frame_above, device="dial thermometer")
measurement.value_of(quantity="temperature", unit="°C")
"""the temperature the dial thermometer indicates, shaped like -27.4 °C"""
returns -10 °C
